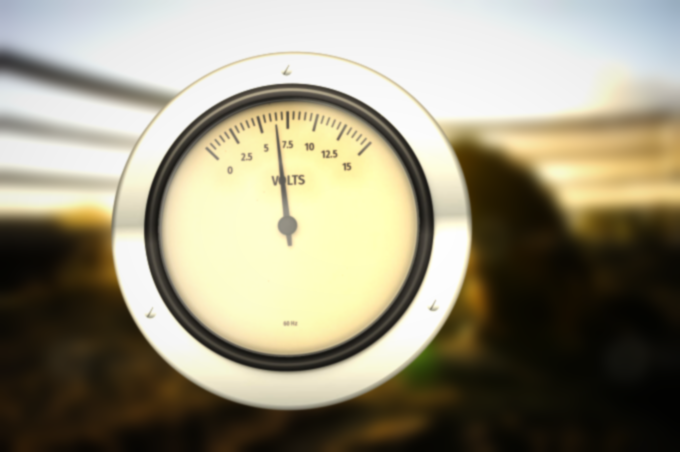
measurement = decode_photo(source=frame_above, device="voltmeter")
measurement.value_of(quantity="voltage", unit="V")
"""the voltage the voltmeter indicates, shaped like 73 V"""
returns 6.5 V
